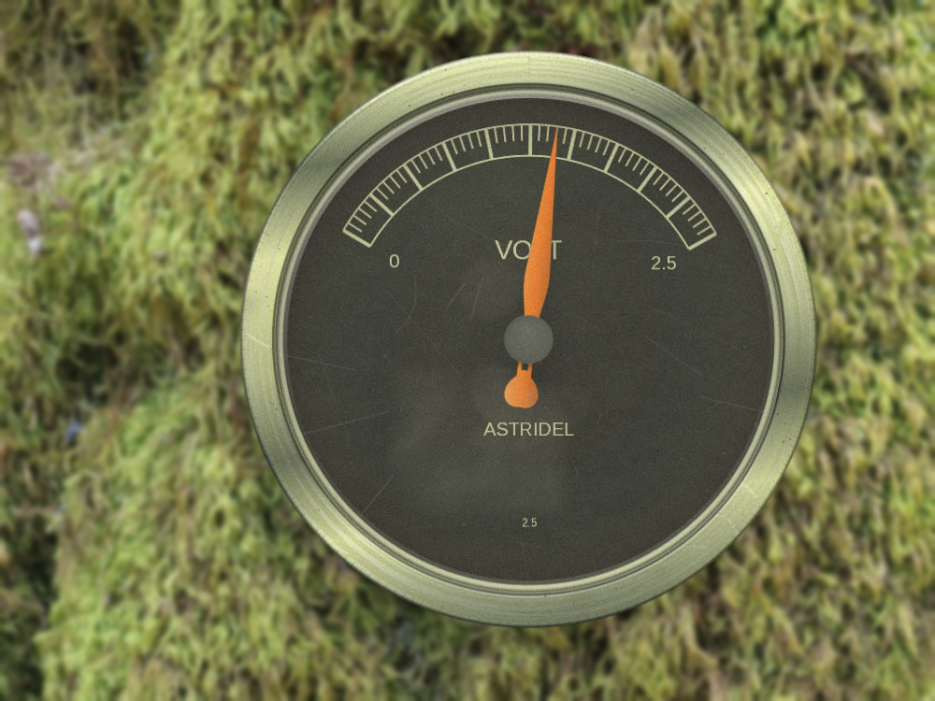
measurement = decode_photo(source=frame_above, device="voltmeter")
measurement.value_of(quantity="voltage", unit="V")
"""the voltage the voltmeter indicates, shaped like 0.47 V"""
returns 1.4 V
